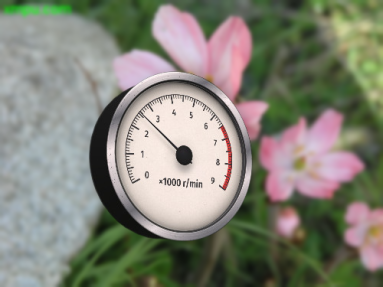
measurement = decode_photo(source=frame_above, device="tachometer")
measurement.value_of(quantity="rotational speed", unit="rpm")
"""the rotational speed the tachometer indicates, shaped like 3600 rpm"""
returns 2500 rpm
